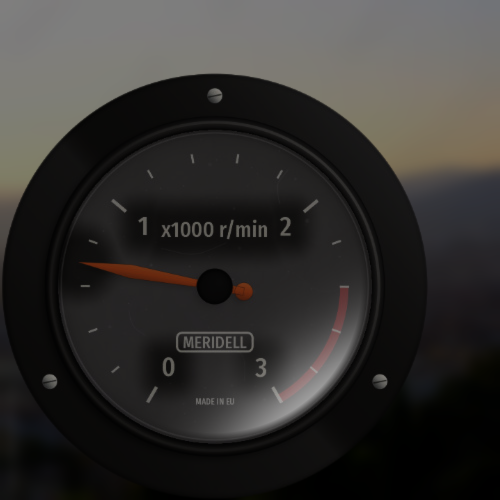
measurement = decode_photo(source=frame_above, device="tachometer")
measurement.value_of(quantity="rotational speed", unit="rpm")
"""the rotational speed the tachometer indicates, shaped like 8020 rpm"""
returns 700 rpm
